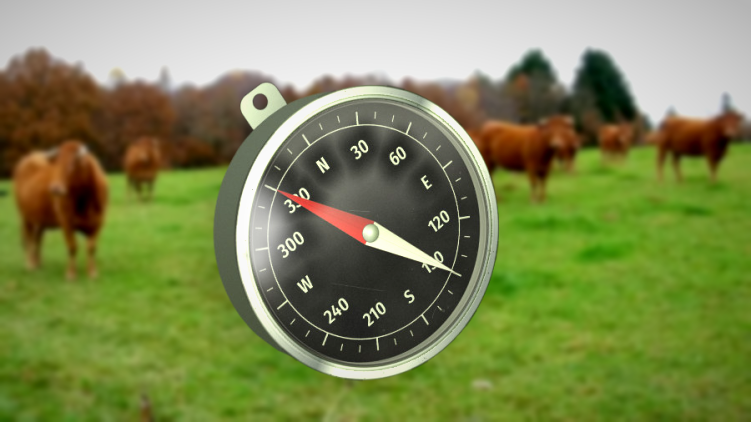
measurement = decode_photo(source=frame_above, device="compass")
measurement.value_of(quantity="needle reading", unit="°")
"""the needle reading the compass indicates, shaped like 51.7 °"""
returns 330 °
